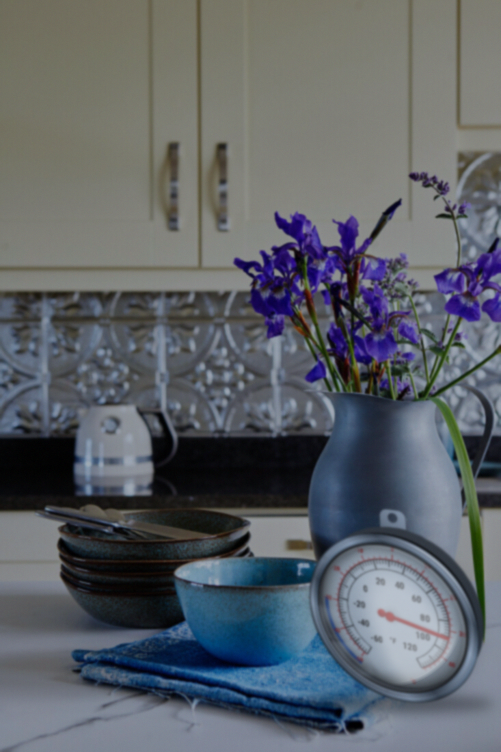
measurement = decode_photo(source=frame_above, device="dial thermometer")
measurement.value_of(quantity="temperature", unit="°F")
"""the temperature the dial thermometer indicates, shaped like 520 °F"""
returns 90 °F
